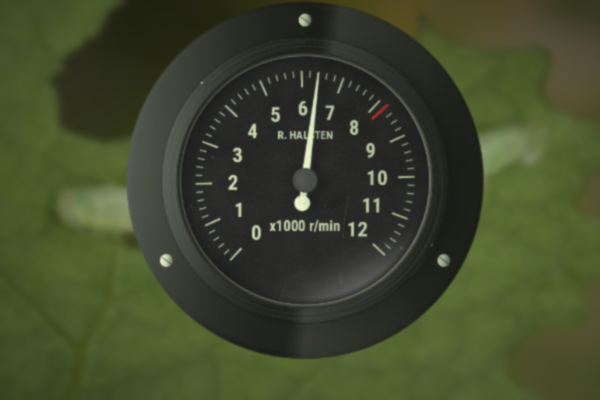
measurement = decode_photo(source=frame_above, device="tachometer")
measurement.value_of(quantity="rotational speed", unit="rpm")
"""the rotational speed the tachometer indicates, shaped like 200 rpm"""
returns 6400 rpm
